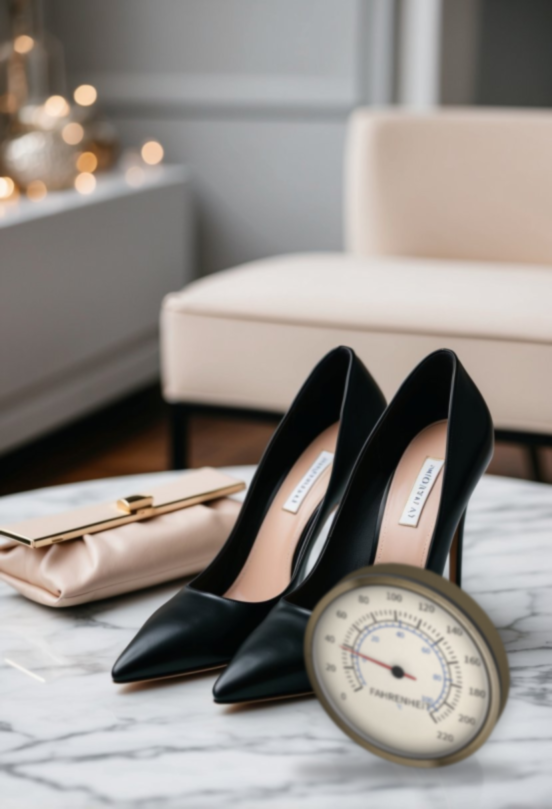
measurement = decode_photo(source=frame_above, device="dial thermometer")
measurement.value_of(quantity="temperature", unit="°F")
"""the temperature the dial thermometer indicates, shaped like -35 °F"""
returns 40 °F
